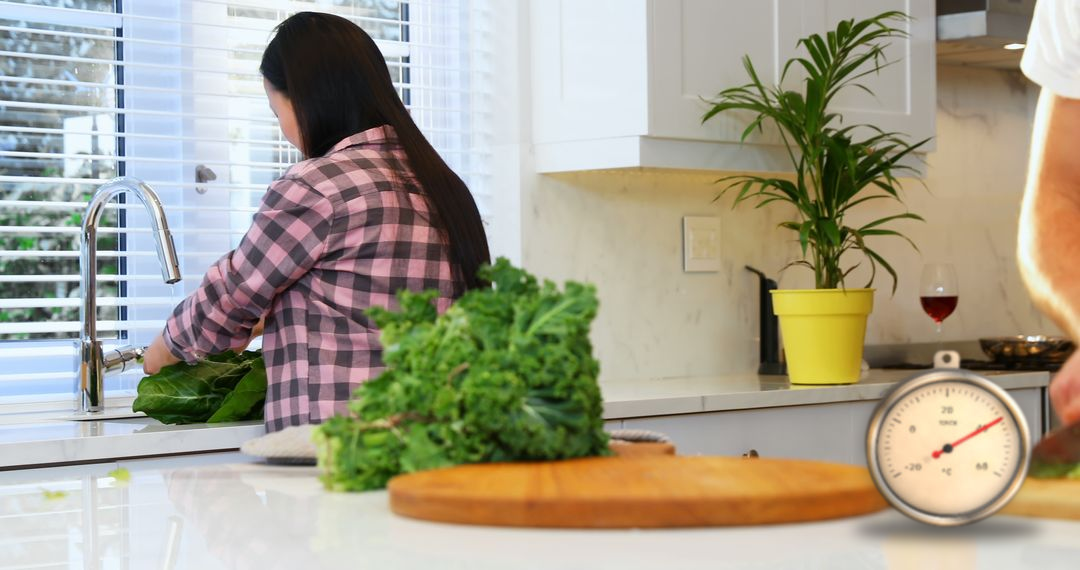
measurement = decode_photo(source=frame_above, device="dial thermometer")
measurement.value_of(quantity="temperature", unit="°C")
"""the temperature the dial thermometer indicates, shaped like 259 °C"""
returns 40 °C
